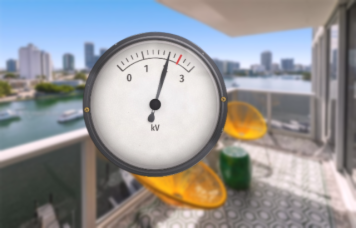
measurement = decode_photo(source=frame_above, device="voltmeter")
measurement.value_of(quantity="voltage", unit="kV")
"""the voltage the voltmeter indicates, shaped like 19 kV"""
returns 2 kV
